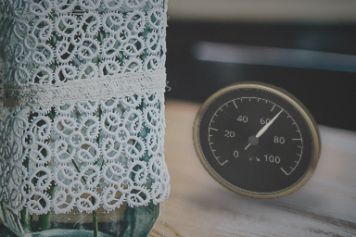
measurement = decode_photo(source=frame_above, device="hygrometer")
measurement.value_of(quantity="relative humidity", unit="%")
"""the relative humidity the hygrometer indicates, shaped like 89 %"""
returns 64 %
